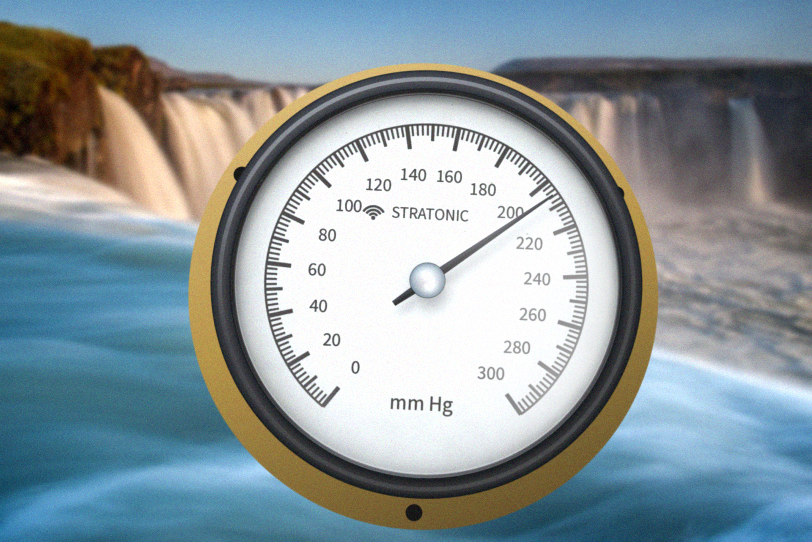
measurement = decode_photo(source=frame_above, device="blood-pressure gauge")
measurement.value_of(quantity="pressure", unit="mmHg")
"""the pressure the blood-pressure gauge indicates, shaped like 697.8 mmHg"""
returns 206 mmHg
